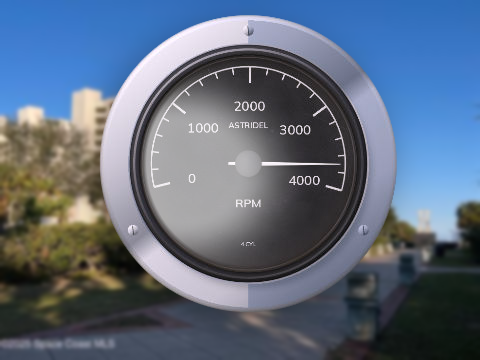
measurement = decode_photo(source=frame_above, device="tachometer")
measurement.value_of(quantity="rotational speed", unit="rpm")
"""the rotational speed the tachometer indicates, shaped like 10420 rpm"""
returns 3700 rpm
